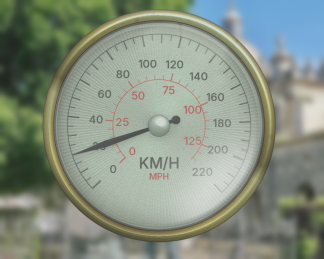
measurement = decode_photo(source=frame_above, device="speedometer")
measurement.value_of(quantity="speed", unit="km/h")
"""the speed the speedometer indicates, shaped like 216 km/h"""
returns 20 km/h
